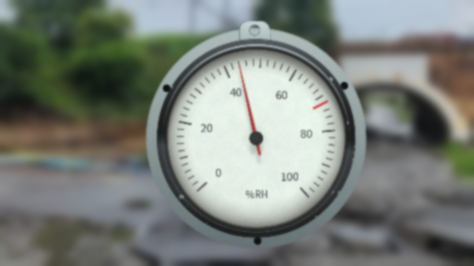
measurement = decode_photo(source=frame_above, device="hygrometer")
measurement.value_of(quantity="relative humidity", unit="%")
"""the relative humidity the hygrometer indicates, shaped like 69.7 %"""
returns 44 %
